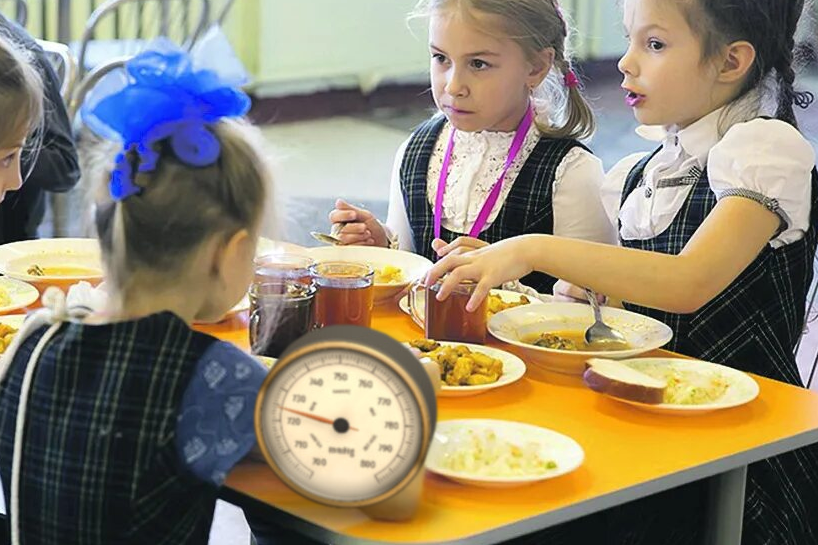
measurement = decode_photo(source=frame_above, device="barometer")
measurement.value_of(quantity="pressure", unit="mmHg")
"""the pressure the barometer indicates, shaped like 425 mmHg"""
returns 725 mmHg
